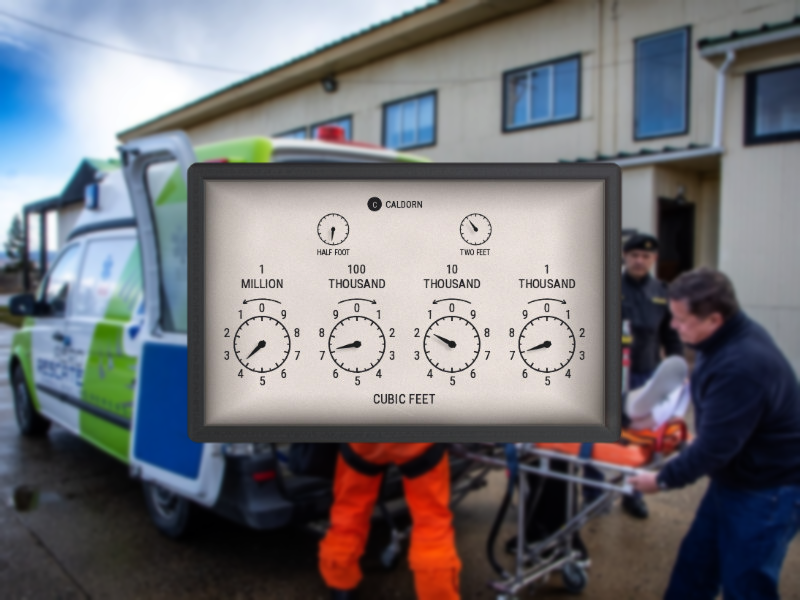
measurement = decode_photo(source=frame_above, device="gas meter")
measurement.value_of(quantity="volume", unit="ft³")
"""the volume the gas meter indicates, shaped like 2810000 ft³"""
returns 371700 ft³
